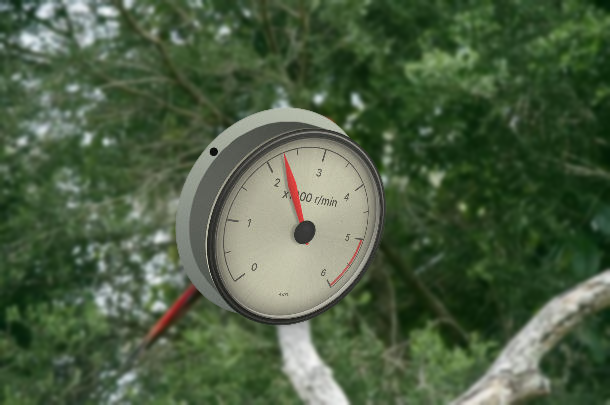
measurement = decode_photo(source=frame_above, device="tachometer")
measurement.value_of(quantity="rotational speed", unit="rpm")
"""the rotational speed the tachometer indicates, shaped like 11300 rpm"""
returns 2250 rpm
